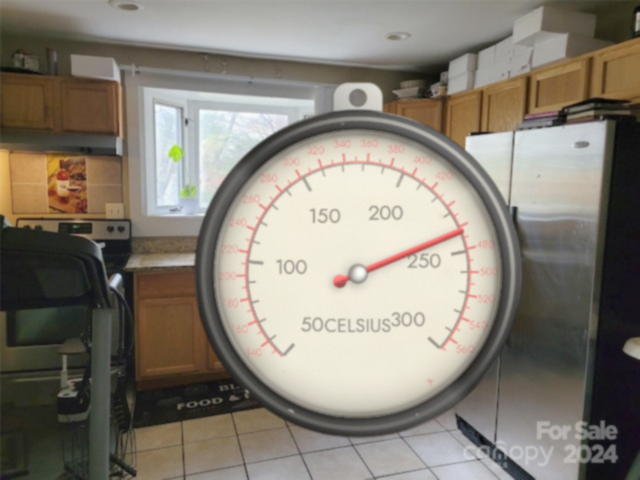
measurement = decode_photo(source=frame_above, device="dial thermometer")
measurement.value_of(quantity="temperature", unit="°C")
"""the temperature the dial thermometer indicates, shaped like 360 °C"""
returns 240 °C
